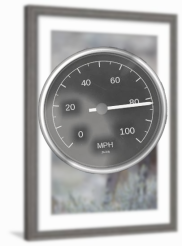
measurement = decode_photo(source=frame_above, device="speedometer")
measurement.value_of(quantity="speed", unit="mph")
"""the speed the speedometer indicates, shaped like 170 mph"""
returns 82.5 mph
